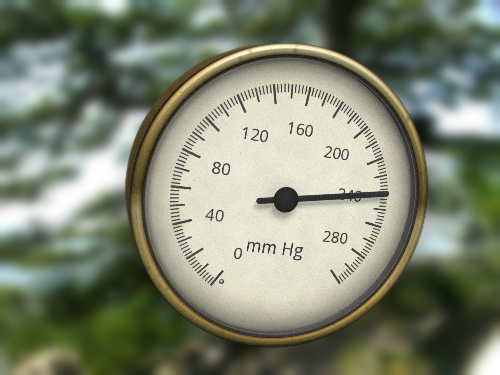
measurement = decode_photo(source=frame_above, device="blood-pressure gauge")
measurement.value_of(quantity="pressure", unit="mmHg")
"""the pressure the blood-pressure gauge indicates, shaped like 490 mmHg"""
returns 240 mmHg
